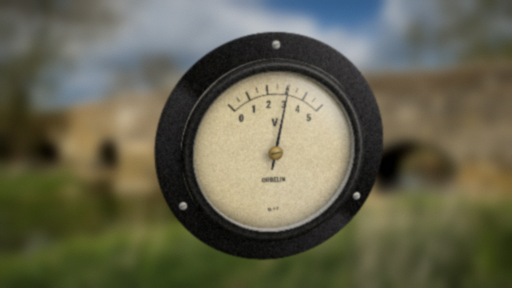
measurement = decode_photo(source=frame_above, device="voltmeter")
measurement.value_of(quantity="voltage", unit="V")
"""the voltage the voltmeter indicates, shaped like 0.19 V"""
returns 3 V
